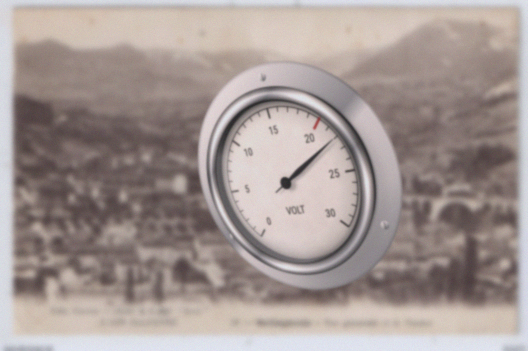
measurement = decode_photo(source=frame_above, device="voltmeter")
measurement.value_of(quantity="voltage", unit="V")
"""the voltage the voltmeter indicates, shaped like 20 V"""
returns 22 V
